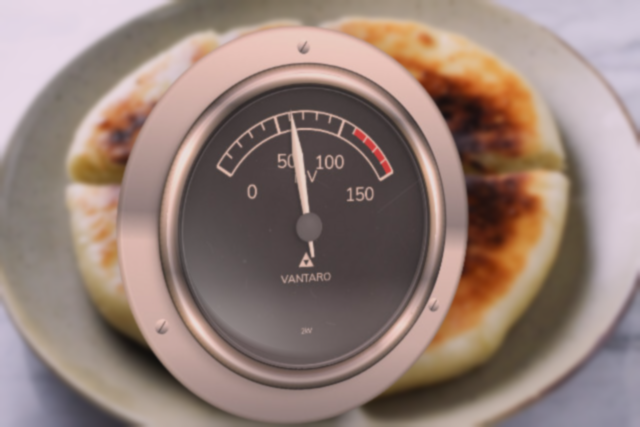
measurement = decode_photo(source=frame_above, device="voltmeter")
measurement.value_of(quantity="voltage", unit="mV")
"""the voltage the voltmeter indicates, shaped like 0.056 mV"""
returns 60 mV
